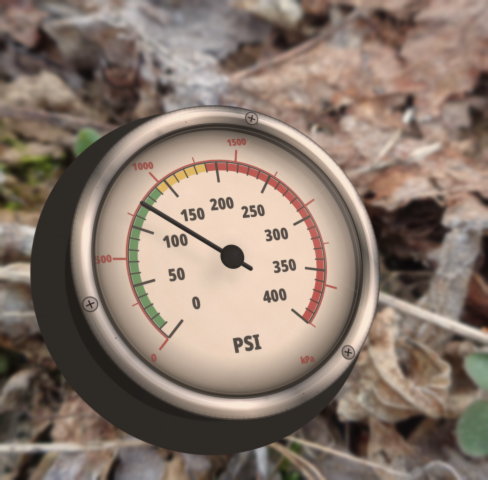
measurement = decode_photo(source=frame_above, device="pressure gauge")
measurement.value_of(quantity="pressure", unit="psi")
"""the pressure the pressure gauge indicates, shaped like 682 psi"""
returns 120 psi
